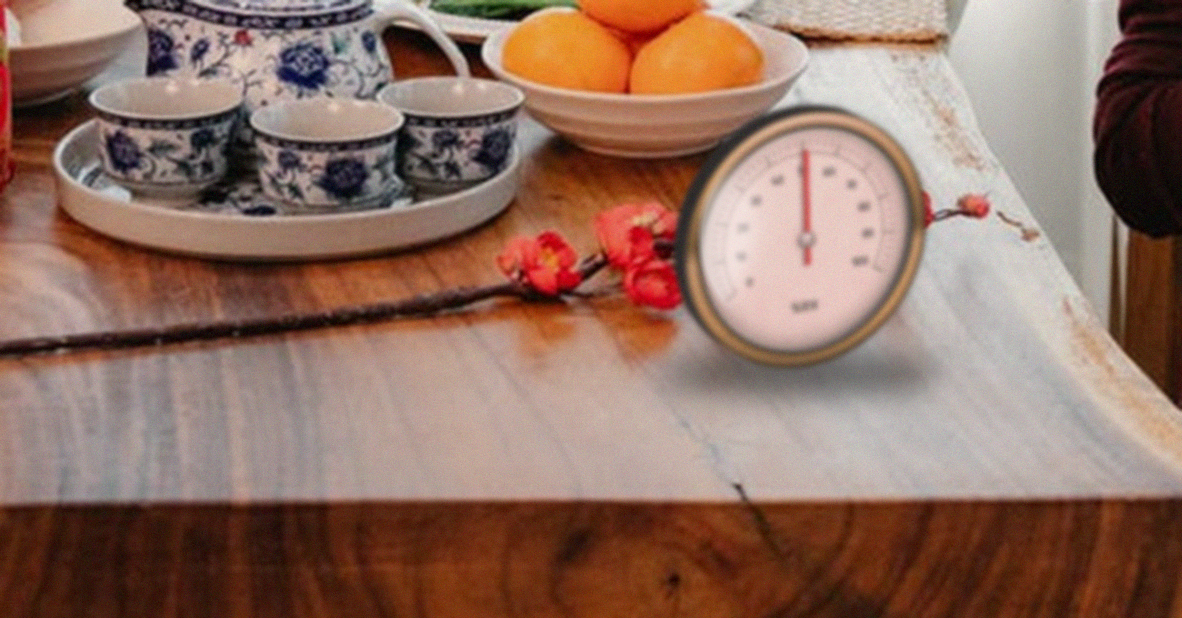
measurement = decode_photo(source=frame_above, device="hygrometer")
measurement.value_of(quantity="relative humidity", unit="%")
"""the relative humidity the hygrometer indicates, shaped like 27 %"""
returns 50 %
